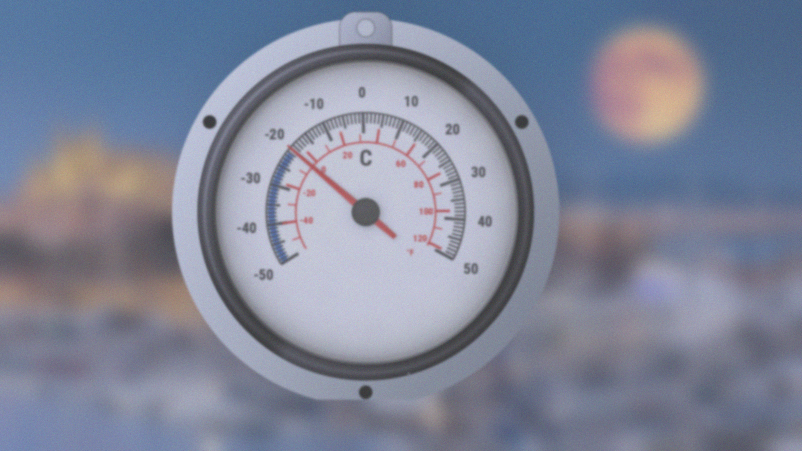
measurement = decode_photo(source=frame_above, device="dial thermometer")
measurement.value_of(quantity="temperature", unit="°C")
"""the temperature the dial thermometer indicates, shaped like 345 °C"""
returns -20 °C
